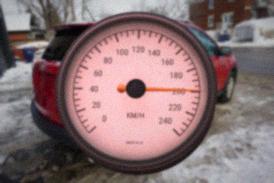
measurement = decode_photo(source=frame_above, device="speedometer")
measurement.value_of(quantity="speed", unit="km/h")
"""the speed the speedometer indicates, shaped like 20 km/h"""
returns 200 km/h
